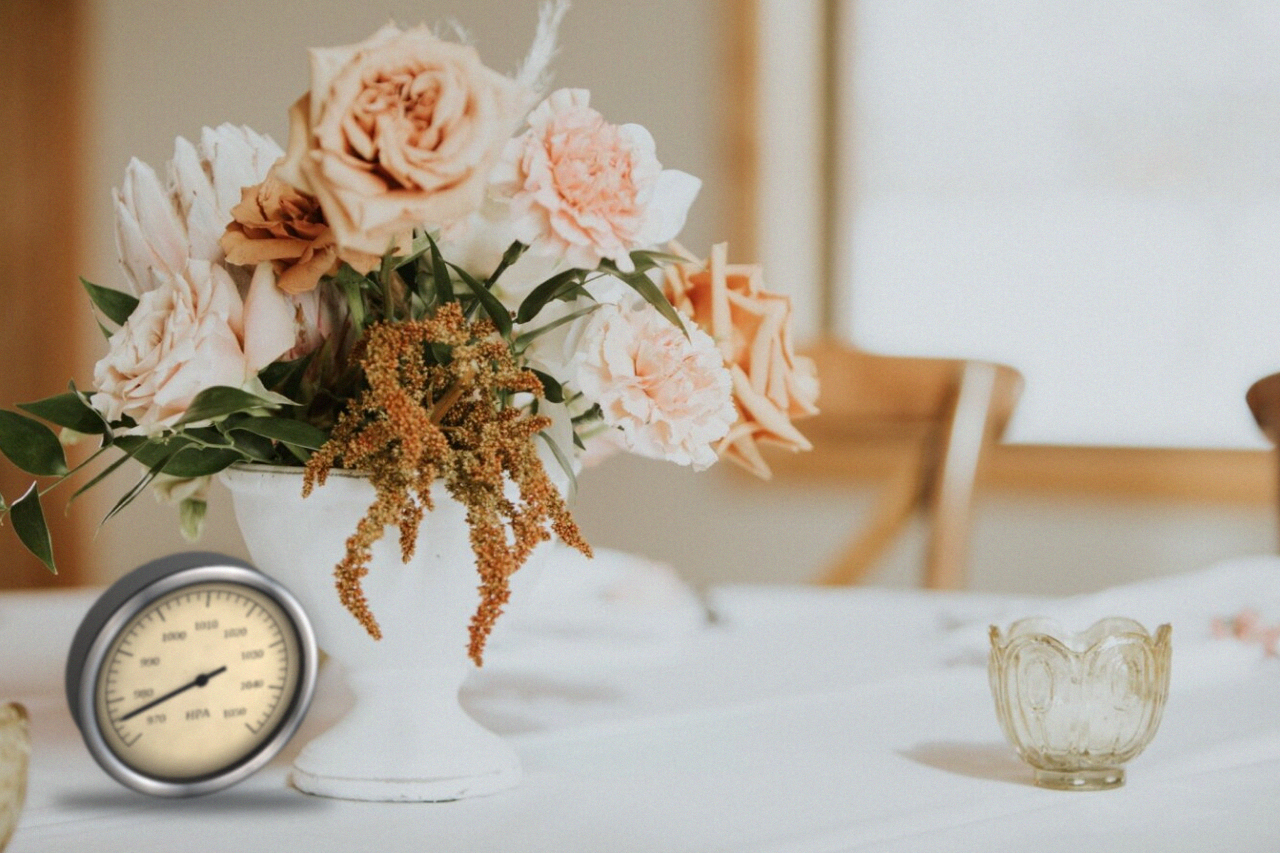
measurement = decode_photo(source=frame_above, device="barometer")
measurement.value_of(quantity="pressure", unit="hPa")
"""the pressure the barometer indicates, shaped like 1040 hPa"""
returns 976 hPa
